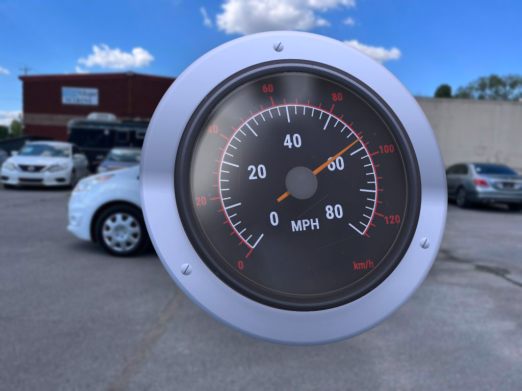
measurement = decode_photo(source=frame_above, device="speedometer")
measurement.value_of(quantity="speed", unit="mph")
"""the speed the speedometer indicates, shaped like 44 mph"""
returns 58 mph
